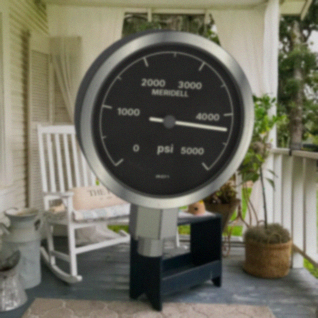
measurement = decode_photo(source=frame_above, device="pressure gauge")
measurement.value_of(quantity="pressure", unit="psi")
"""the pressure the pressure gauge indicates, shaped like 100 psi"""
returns 4250 psi
